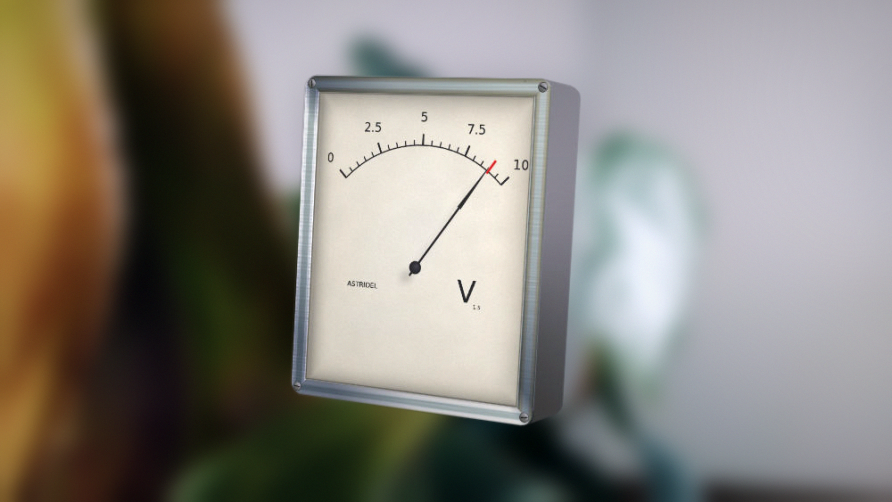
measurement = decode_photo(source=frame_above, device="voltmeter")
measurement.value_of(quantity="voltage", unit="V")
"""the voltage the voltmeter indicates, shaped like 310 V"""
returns 9 V
